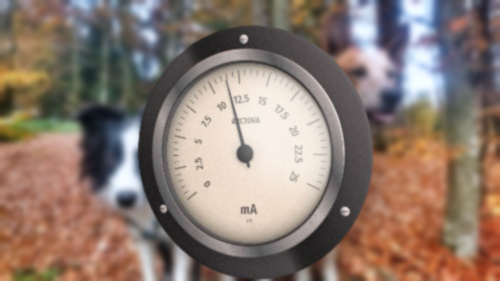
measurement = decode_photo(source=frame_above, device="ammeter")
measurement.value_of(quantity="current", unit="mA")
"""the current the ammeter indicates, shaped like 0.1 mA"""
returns 11.5 mA
